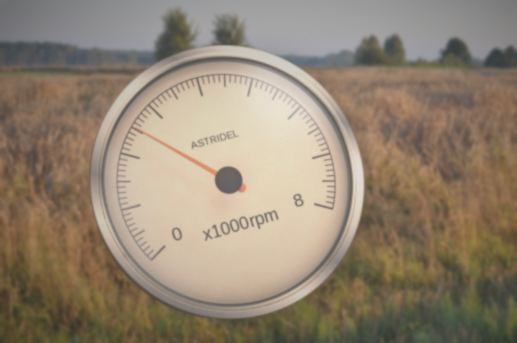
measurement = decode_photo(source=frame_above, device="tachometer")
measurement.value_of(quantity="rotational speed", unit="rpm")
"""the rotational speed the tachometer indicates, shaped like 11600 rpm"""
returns 2500 rpm
